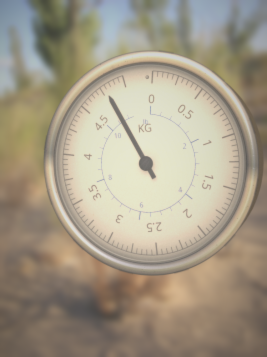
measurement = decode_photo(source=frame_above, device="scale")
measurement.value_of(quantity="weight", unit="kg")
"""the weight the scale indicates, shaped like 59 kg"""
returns 4.8 kg
